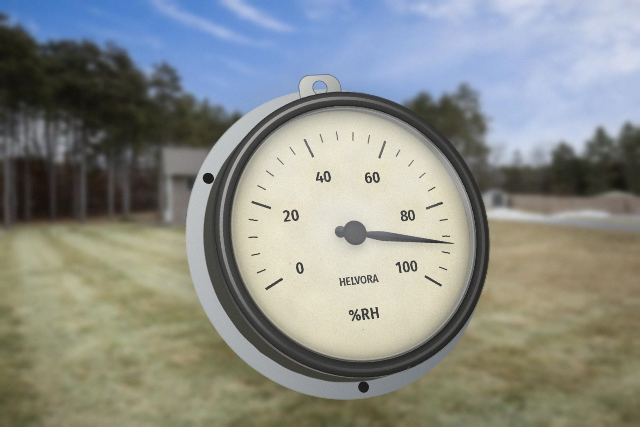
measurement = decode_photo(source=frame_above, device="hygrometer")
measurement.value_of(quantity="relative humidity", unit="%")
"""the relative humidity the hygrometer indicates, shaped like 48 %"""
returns 90 %
